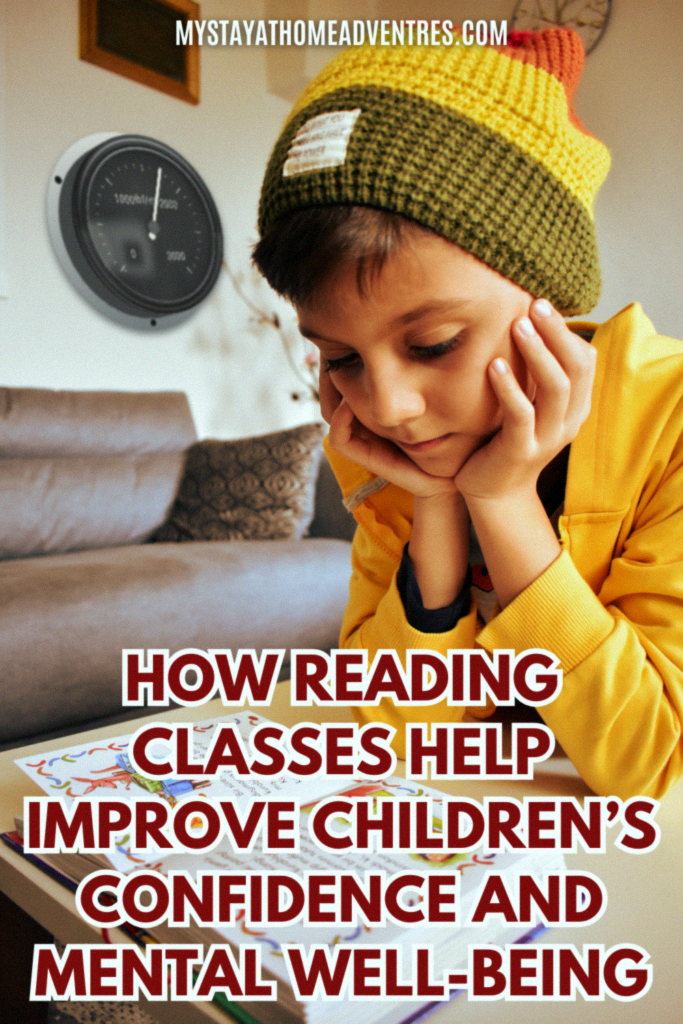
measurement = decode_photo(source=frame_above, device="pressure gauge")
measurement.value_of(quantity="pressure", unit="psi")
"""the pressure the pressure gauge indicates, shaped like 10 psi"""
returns 1700 psi
